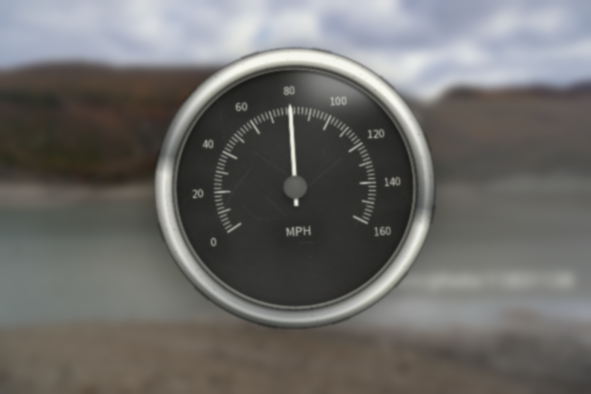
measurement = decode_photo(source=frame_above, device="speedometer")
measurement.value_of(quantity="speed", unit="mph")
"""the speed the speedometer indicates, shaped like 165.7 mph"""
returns 80 mph
